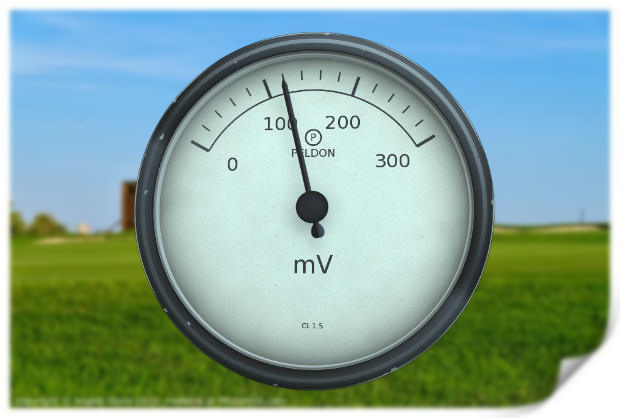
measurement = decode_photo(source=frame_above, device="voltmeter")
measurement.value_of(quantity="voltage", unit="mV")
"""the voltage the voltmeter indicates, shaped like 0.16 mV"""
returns 120 mV
